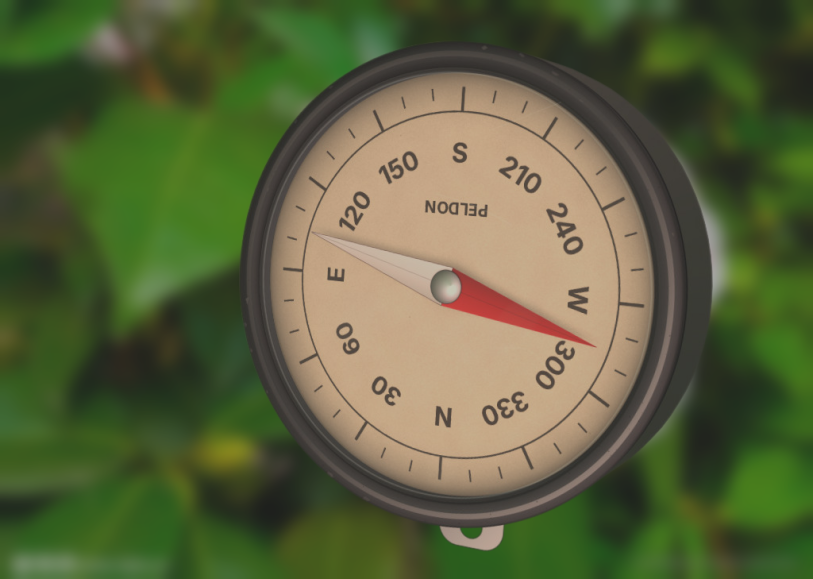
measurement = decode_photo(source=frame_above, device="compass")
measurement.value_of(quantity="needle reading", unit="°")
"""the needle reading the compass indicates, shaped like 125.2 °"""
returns 285 °
